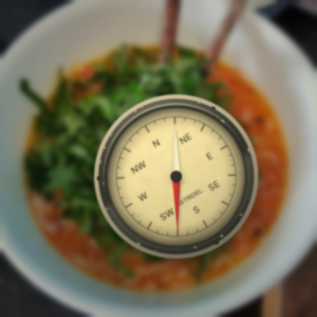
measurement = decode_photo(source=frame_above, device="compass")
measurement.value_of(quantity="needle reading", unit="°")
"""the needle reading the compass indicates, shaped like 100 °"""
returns 210 °
